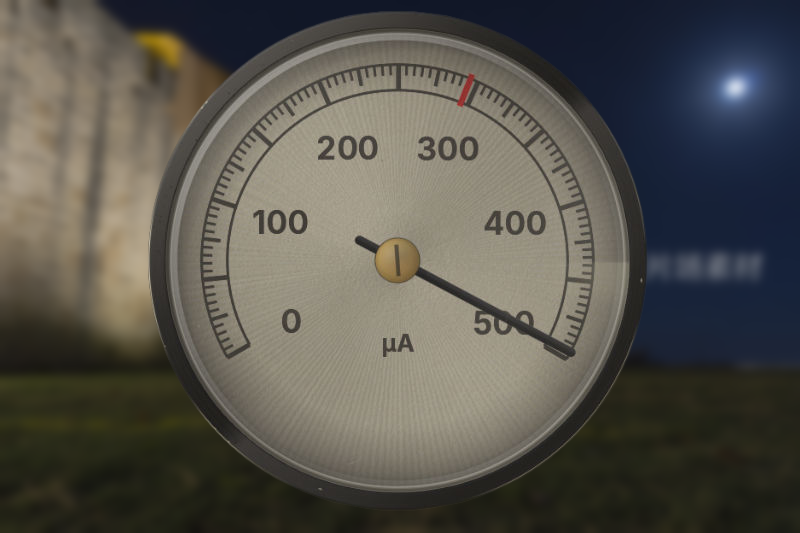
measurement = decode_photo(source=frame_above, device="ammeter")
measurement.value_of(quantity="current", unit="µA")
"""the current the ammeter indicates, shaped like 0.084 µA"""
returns 495 µA
